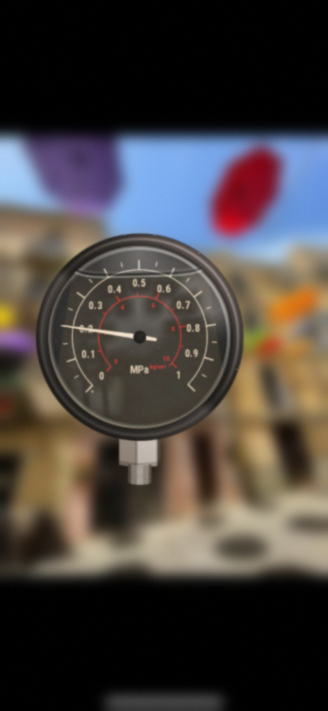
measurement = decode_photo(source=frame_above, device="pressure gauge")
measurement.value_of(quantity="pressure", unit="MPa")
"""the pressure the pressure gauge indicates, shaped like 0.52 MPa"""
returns 0.2 MPa
